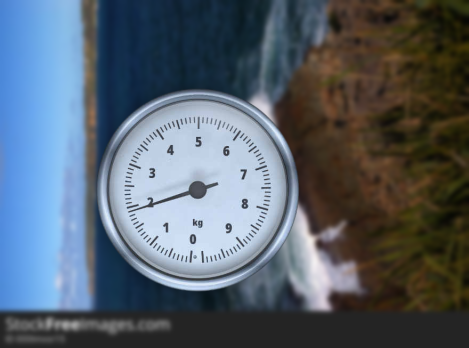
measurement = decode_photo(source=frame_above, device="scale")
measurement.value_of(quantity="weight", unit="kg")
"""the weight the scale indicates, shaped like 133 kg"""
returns 1.9 kg
